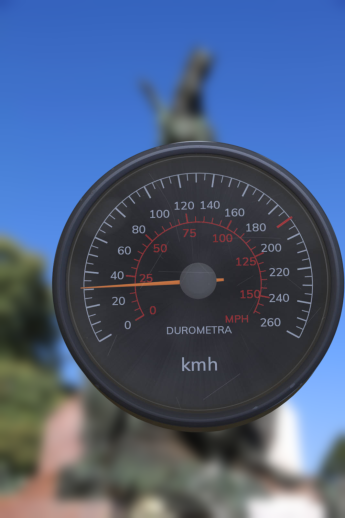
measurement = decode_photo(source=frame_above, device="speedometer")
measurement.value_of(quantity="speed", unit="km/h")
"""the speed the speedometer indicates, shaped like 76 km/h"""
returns 30 km/h
